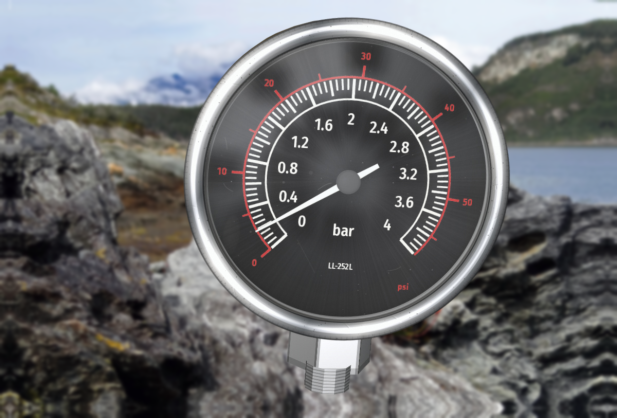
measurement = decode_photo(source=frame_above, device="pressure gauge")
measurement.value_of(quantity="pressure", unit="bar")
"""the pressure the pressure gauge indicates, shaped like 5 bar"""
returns 0.2 bar
